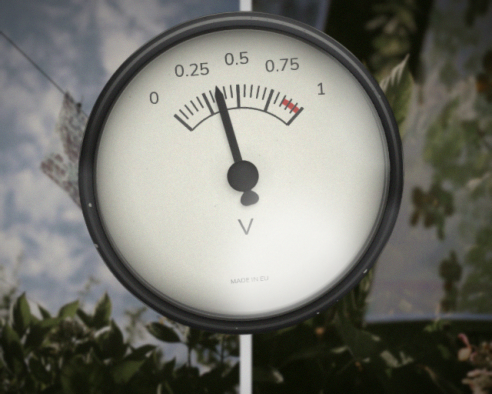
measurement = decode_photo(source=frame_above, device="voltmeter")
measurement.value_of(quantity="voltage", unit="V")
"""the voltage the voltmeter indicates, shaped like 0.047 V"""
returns 0.35 V
